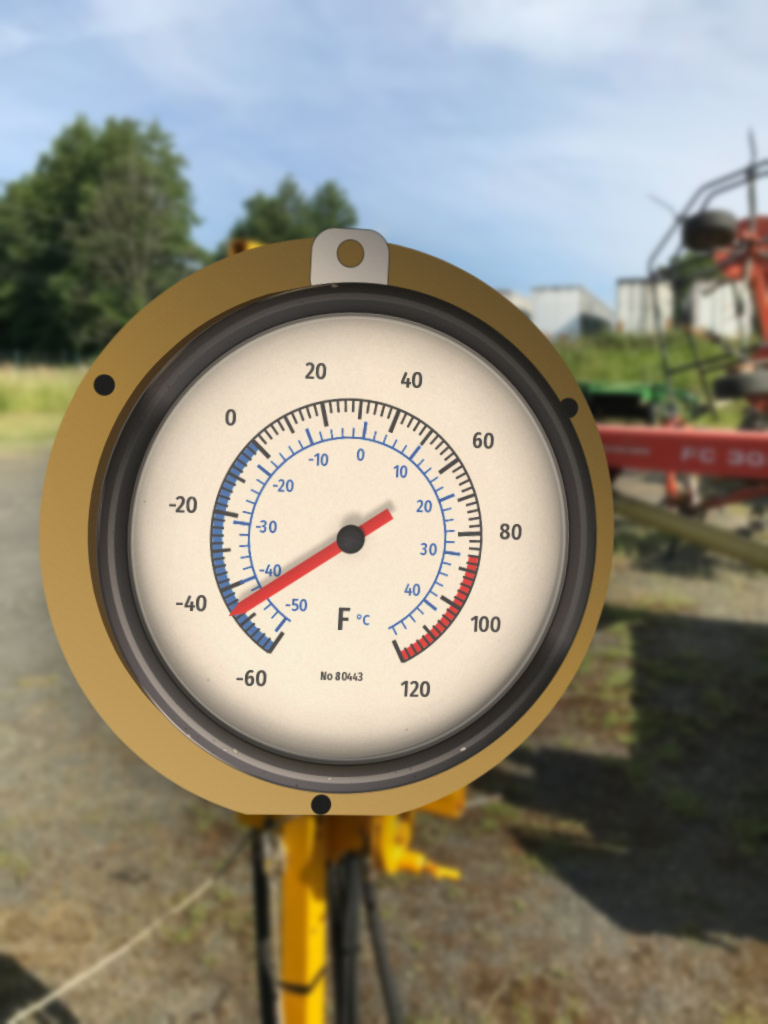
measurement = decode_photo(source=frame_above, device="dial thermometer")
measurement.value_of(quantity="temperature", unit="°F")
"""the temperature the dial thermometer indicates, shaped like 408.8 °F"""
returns -46 °F
